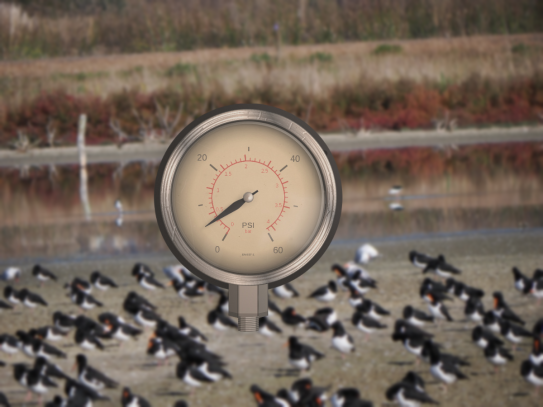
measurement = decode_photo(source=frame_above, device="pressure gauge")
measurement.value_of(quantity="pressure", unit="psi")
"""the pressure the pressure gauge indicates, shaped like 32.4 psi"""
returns 5 psi
